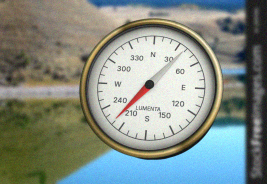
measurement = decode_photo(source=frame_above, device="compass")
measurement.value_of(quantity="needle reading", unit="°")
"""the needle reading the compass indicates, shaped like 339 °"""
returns 220 °
